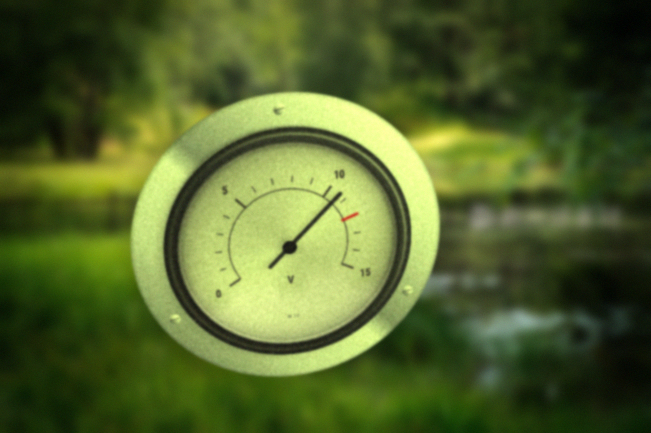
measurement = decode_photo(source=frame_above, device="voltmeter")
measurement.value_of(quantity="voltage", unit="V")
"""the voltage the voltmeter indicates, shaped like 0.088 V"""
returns 10.5 V
